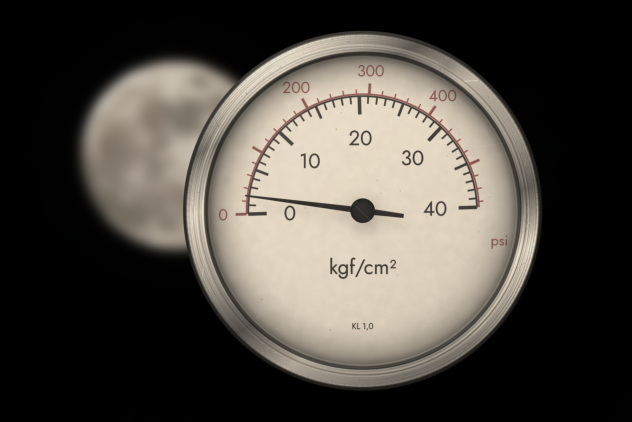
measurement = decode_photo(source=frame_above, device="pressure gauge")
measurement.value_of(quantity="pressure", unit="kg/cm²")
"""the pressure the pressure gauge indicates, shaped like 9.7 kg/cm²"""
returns 2 kg/cm²
